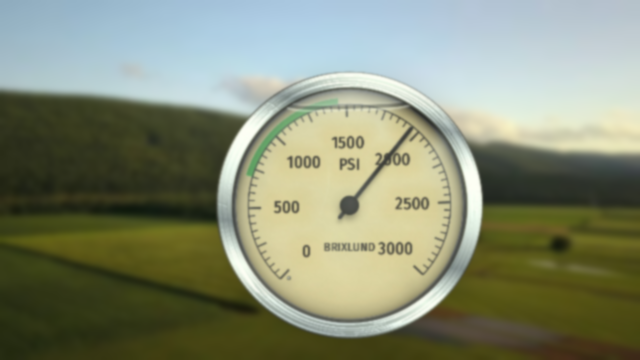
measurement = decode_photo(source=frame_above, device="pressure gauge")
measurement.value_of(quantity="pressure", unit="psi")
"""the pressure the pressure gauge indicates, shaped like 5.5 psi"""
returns 1950 psi
